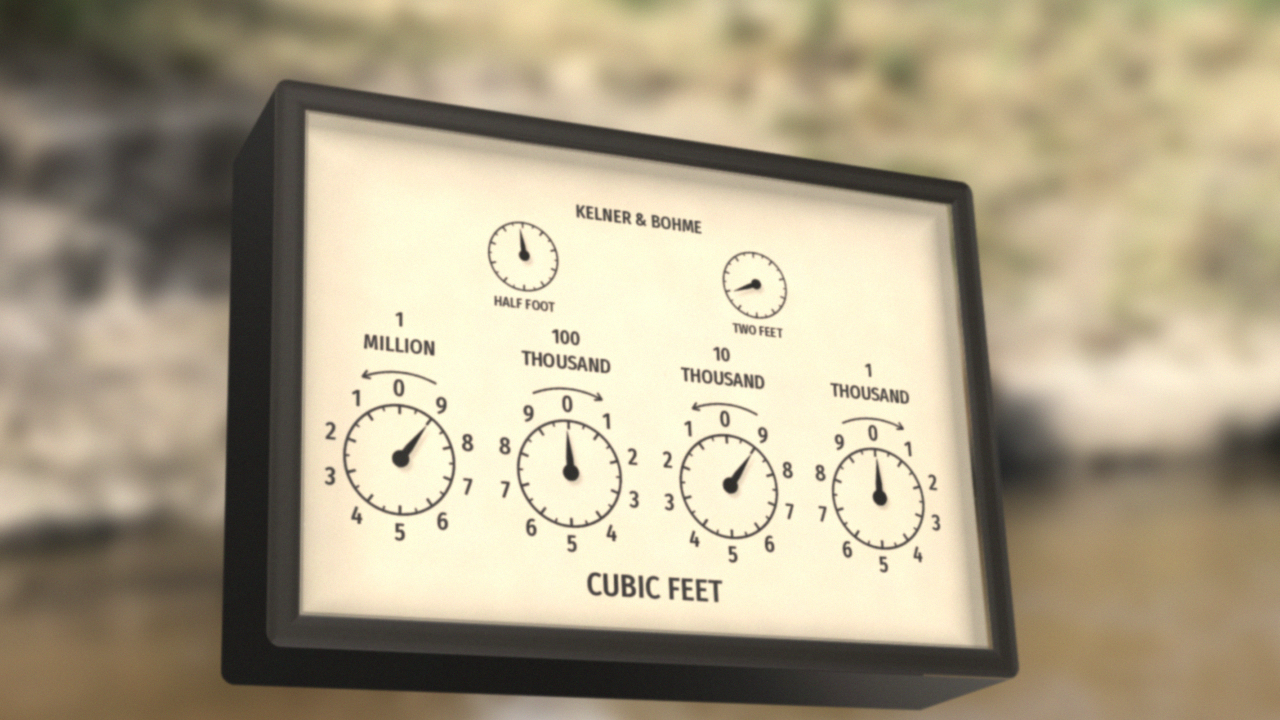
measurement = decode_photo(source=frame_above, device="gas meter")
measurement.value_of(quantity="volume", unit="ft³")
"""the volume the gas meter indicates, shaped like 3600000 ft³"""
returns 899000 ft³
